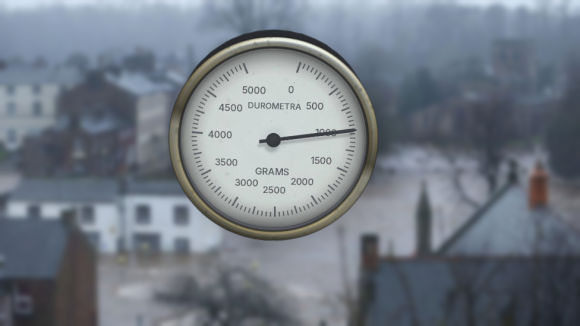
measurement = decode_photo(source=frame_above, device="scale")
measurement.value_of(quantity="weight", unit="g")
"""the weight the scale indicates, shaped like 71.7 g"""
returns 1000 g
